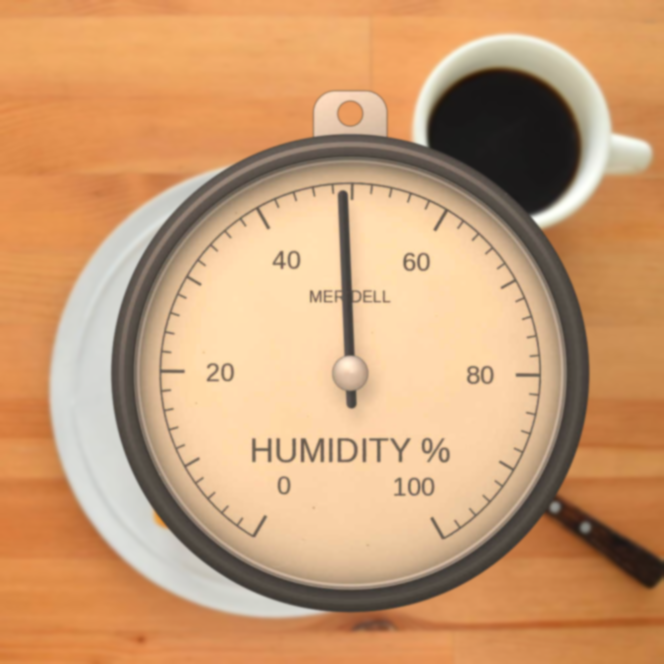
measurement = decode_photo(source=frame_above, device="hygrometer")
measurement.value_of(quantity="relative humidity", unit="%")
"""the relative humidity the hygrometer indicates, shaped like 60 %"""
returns 49 %
